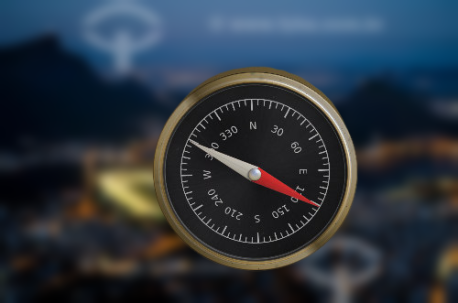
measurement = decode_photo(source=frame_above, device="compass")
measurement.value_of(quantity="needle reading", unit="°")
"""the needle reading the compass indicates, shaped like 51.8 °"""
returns 120 °
